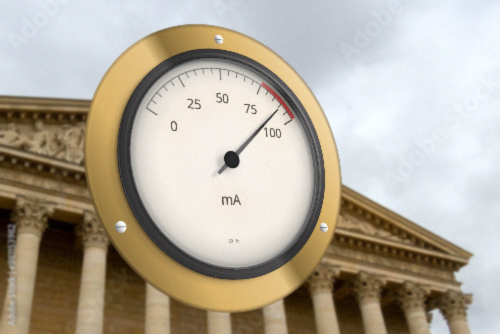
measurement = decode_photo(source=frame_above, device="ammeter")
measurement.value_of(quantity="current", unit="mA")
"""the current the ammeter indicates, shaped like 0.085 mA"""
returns 90 mA
